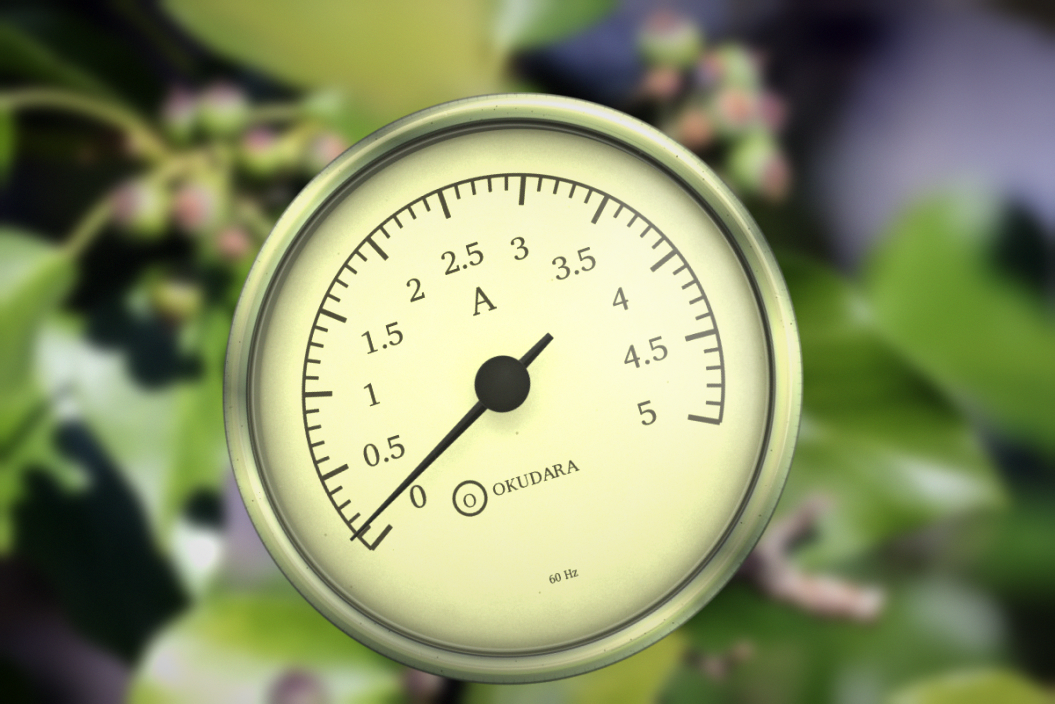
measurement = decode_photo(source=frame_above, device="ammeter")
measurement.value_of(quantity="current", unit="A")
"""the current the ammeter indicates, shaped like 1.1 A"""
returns 0.1 A
